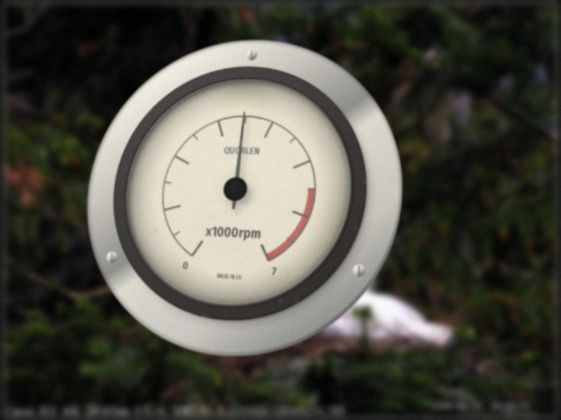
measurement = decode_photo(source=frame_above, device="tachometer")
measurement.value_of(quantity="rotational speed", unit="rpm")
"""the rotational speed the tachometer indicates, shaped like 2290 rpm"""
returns 3500 rpm
